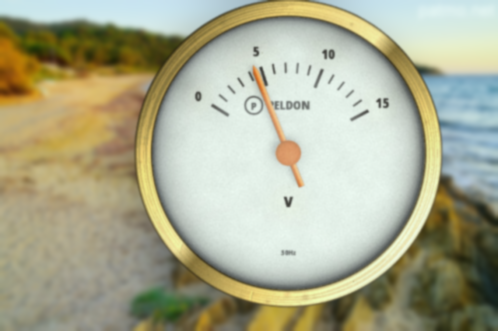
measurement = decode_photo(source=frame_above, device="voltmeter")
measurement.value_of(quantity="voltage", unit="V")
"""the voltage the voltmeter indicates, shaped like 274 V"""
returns 4.5 V
